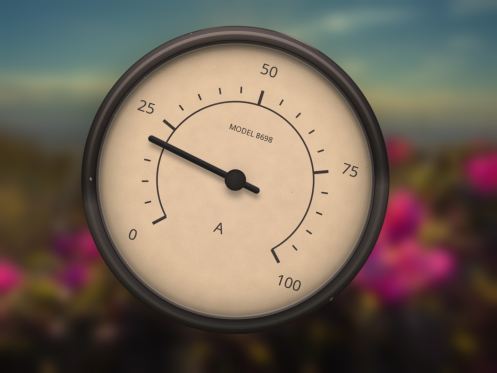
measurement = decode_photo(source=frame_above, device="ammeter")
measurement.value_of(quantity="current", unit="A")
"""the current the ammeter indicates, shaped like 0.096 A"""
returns 20 A
